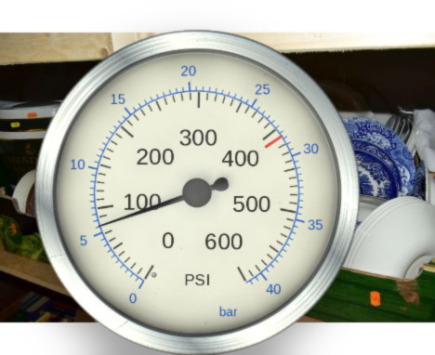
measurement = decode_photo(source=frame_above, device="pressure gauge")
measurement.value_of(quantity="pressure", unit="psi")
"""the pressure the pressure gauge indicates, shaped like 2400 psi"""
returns 80 psi
